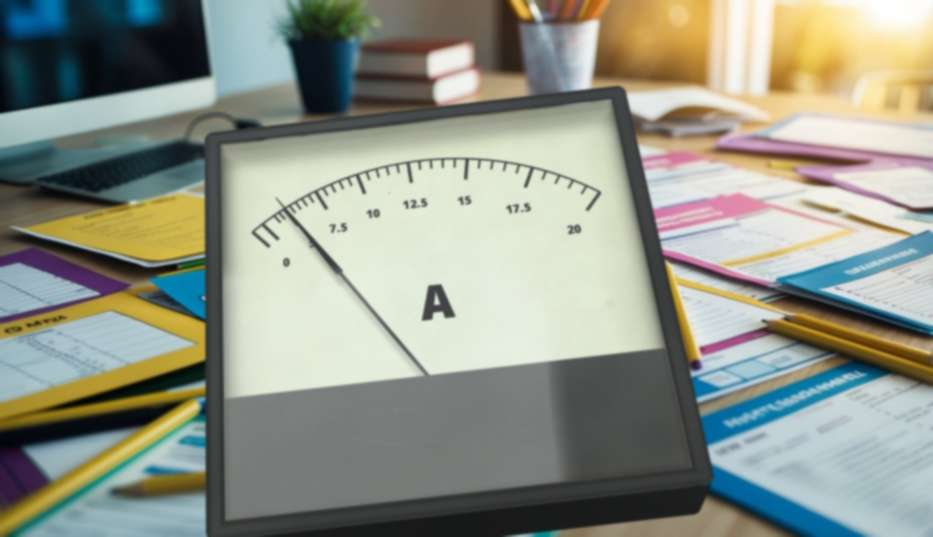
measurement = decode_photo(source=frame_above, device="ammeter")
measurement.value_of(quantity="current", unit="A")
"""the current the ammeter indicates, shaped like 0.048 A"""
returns 5 A
